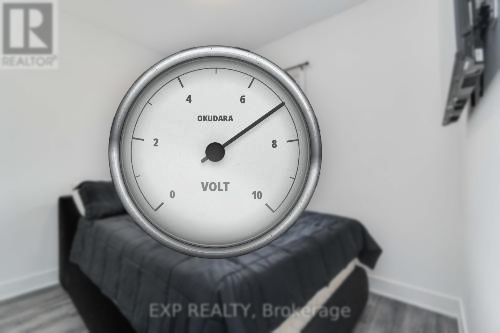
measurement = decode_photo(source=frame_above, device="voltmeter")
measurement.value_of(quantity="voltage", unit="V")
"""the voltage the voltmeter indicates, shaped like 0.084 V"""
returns 7 V
